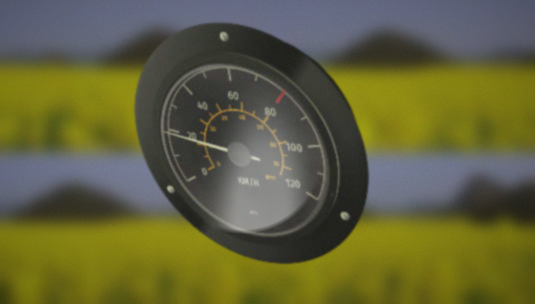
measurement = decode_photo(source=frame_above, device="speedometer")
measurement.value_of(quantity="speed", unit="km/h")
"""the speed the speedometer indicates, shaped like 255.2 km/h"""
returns 20 km/h
